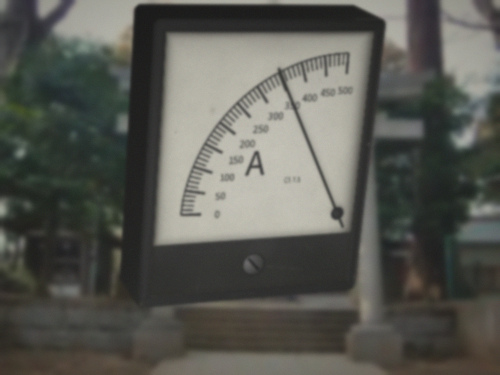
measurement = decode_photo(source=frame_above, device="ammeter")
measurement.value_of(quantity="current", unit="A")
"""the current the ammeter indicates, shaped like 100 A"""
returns 350 A
